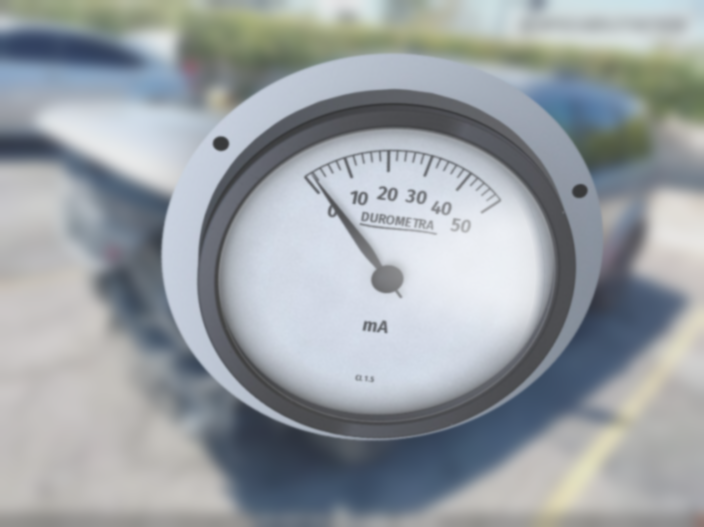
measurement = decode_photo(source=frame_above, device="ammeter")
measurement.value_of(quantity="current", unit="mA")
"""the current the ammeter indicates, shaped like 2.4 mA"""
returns 2 mA
